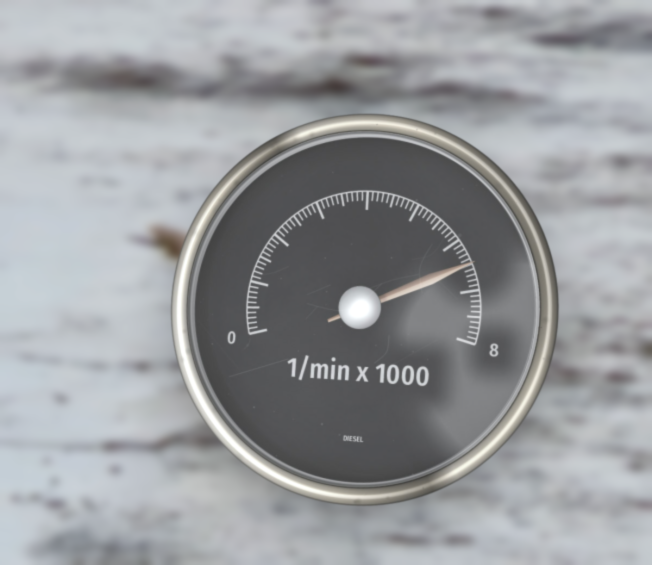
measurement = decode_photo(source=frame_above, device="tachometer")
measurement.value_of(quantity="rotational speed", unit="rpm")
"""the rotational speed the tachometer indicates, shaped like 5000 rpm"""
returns 6500 rpm
